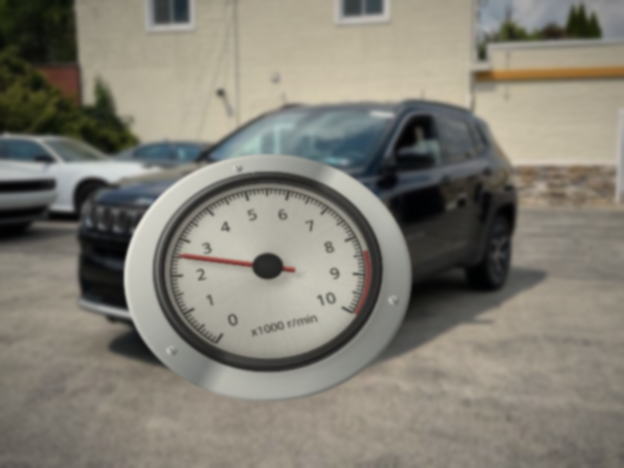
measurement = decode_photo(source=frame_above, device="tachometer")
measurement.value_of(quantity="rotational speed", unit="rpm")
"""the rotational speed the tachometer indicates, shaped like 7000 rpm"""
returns 2500 rpm
